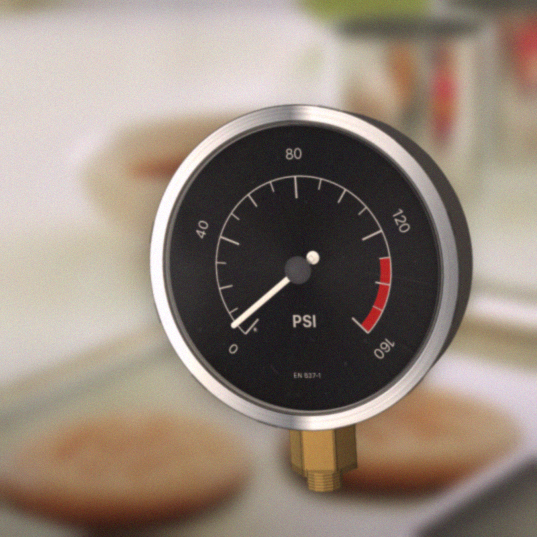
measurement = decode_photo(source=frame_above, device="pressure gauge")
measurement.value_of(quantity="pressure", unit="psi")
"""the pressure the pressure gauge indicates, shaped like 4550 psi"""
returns 5 psi
